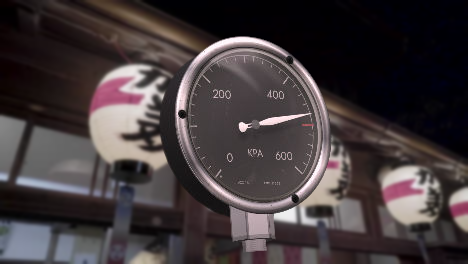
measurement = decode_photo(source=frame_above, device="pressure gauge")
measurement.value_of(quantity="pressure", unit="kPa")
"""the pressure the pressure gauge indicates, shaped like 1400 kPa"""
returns 480 kPa
